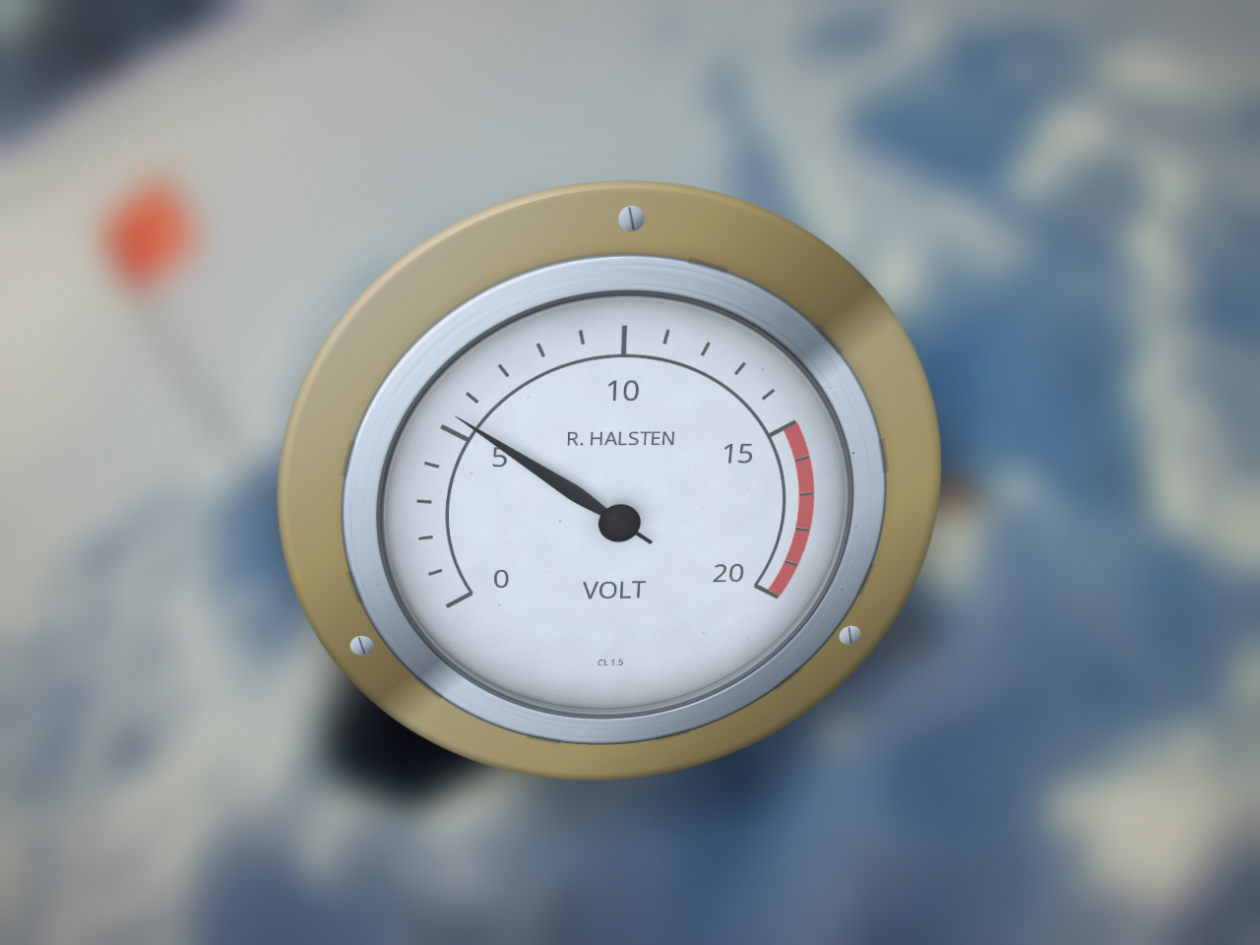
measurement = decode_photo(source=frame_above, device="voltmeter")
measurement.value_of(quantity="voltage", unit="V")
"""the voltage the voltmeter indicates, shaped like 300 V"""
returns 5.5 V
